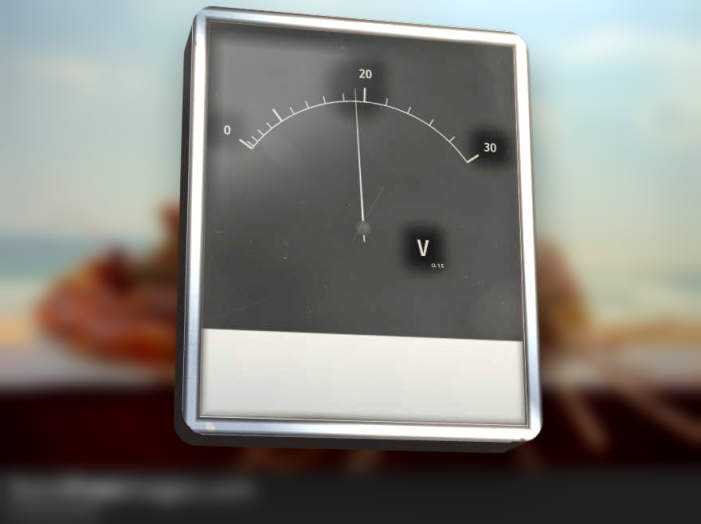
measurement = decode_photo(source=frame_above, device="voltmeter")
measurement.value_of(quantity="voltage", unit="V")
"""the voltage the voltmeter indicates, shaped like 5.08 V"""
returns 19 V
